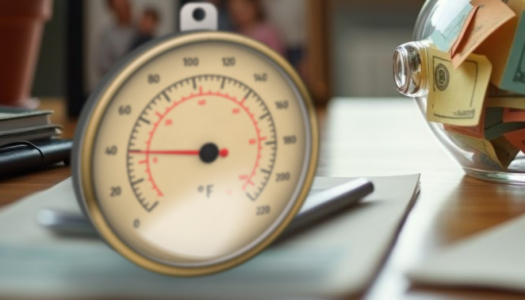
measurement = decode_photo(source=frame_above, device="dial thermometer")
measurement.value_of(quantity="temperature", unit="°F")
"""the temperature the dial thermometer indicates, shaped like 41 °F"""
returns 40 °F
